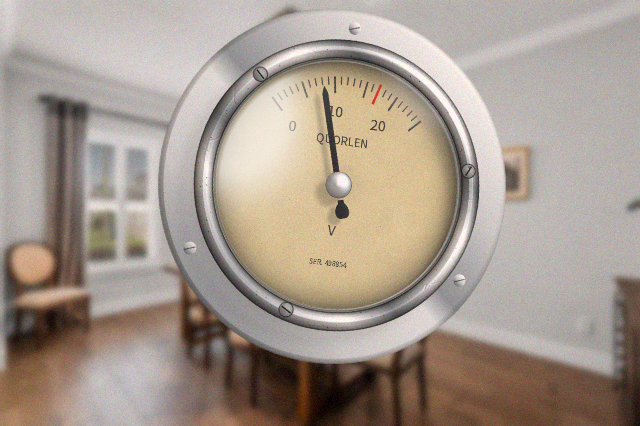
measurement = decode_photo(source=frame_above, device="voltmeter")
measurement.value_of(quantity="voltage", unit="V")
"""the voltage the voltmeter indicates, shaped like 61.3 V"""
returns 8 V
